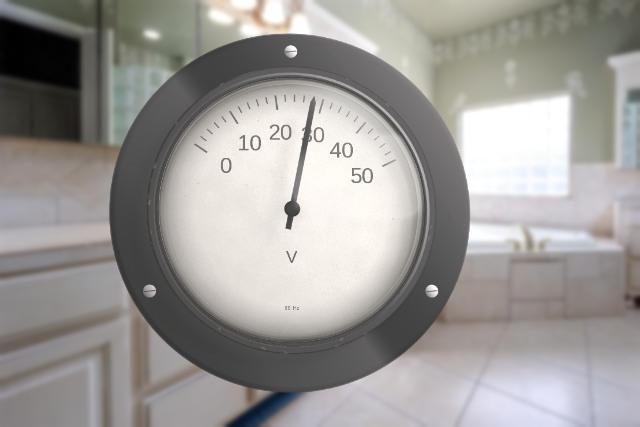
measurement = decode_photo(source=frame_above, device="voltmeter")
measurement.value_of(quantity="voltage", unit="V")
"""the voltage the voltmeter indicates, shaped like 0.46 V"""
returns 28 V
